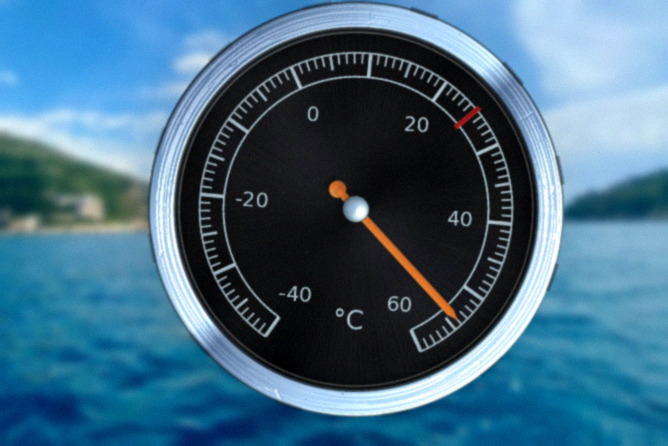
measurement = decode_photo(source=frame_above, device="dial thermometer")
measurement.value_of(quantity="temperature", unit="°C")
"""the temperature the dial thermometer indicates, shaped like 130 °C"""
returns 54 °C
